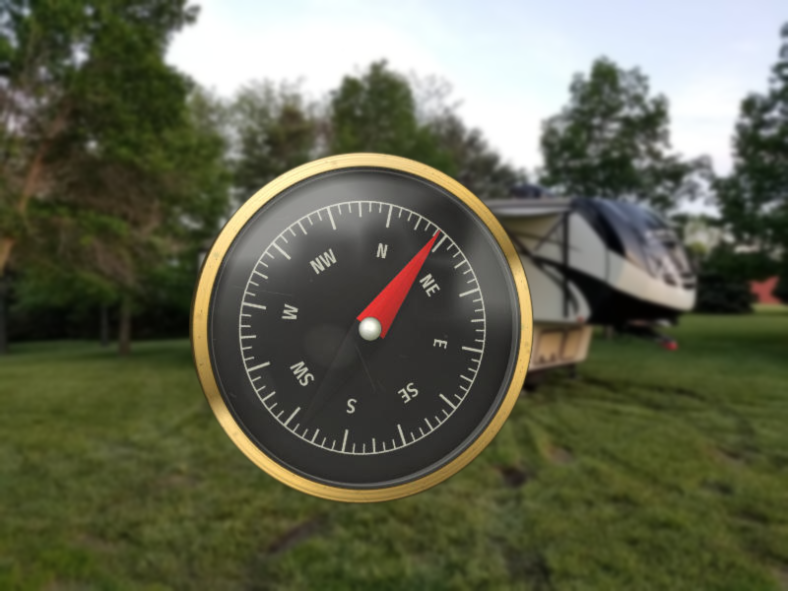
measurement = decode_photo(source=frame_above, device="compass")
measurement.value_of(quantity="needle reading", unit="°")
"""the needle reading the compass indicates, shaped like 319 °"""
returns 25 °
